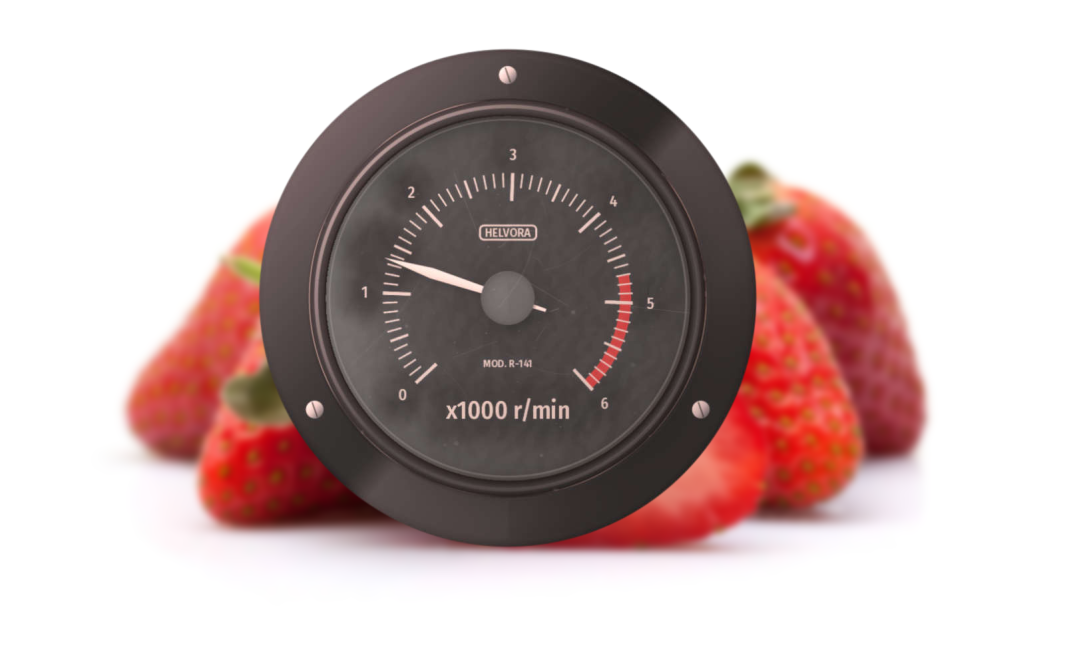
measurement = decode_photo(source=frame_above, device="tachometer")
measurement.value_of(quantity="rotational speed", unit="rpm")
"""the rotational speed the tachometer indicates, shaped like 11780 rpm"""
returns 1350 rpm
